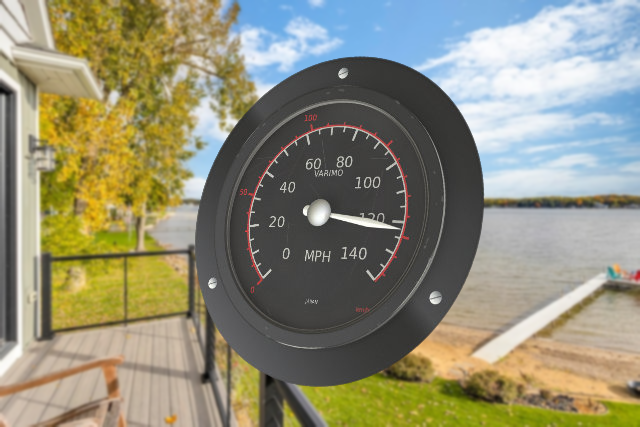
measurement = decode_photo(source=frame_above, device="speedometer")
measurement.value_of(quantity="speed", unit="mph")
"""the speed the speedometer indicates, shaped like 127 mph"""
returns 122.5 mph
